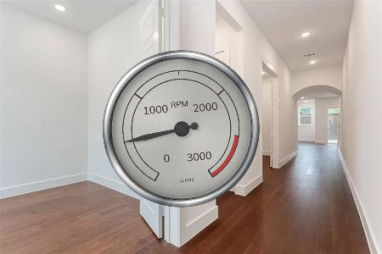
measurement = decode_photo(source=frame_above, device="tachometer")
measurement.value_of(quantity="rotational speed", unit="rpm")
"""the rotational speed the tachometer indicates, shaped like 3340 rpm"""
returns 500 rpm
